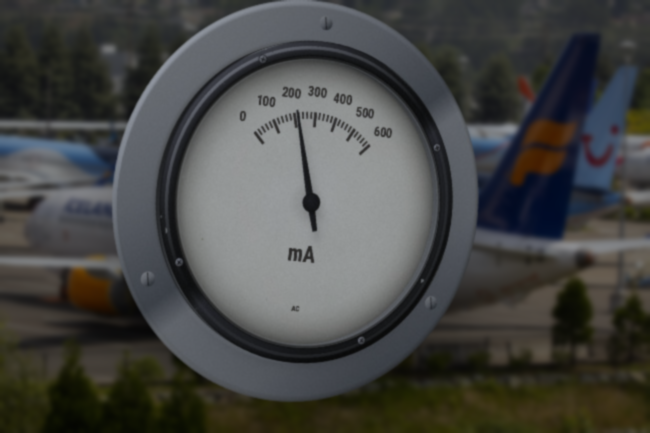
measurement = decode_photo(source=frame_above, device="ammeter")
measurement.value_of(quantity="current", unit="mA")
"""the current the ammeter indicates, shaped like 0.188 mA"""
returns 200 mA
